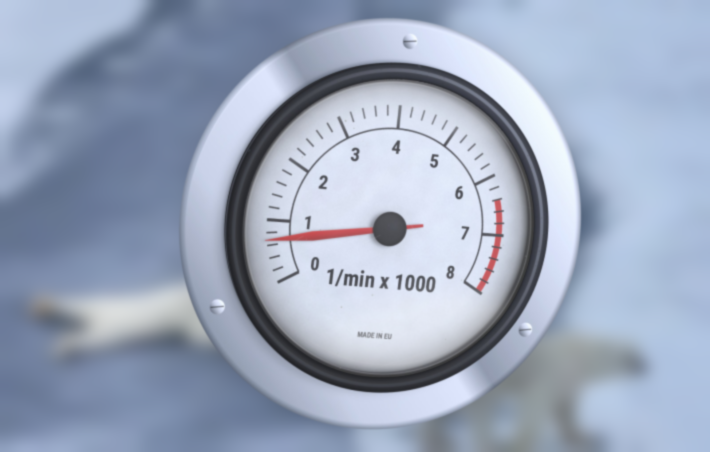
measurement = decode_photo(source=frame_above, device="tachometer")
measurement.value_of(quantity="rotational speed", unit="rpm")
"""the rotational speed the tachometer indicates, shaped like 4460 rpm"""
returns 700 rpm
